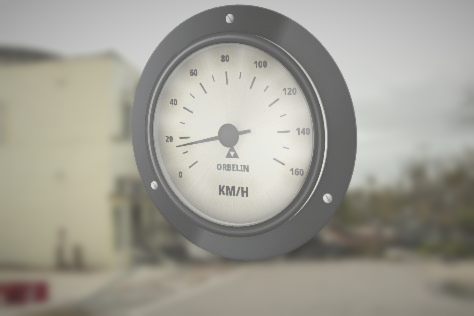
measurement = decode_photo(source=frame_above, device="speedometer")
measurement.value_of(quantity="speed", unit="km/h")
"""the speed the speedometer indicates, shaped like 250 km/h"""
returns 15 km/h
